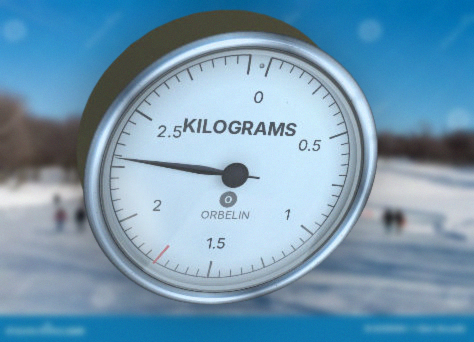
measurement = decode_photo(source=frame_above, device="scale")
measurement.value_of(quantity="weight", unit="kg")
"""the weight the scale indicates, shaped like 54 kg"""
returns 2.3 kg
